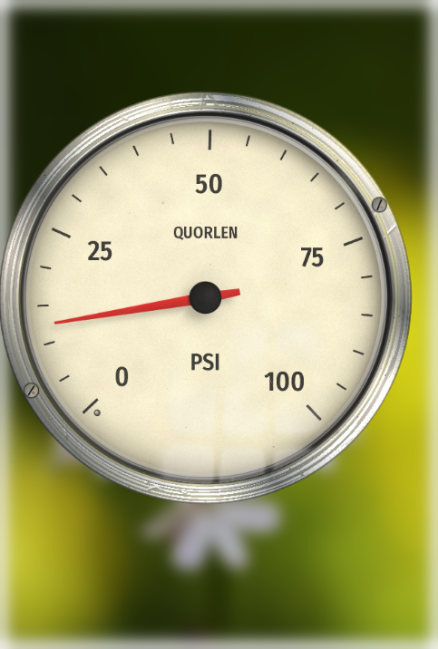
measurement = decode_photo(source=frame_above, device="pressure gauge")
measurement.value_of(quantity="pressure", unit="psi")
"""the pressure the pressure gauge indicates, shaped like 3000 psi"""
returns 12.5 psi
